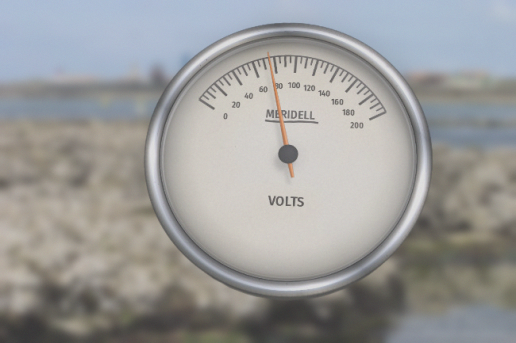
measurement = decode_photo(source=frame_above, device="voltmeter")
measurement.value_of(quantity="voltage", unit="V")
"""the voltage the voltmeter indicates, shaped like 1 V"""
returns 75 V
